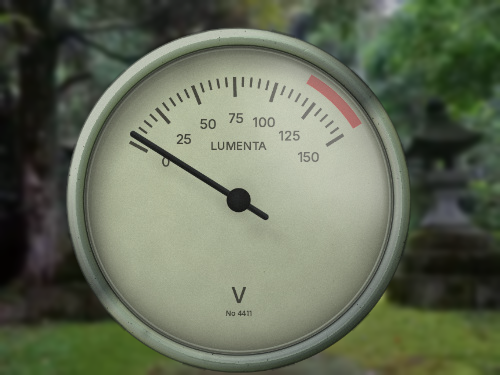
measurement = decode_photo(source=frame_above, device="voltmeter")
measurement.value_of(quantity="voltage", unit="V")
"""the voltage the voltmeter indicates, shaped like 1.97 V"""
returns 5 V
